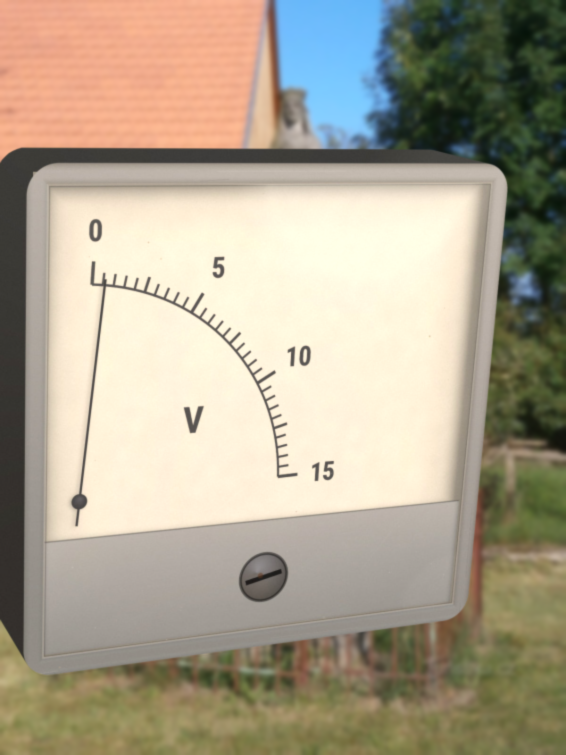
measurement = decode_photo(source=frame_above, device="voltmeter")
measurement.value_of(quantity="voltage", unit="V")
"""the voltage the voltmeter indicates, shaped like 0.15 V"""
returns 0.5 V
